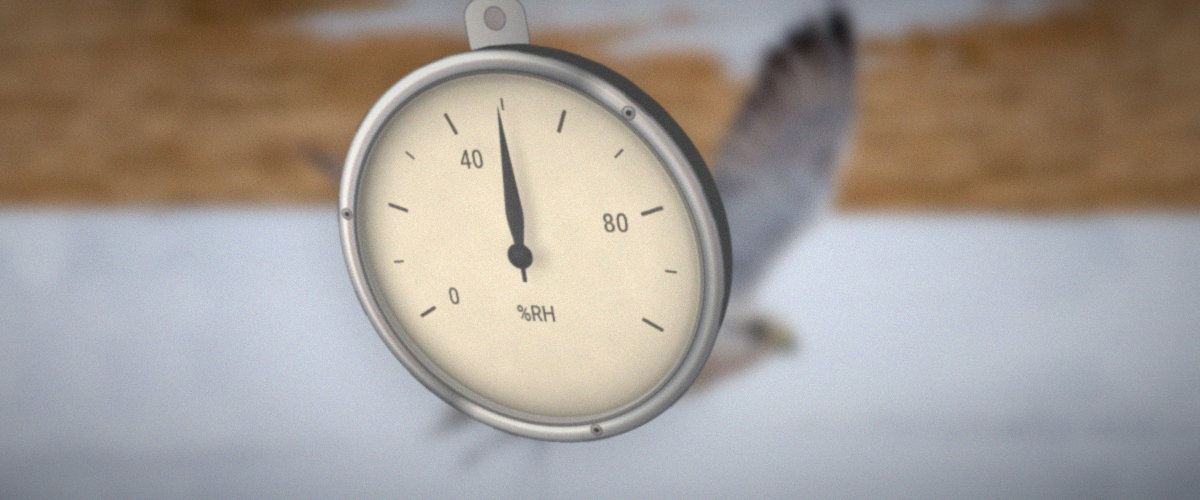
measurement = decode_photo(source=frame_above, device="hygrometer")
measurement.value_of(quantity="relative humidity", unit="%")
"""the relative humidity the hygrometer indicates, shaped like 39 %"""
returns 50 %
